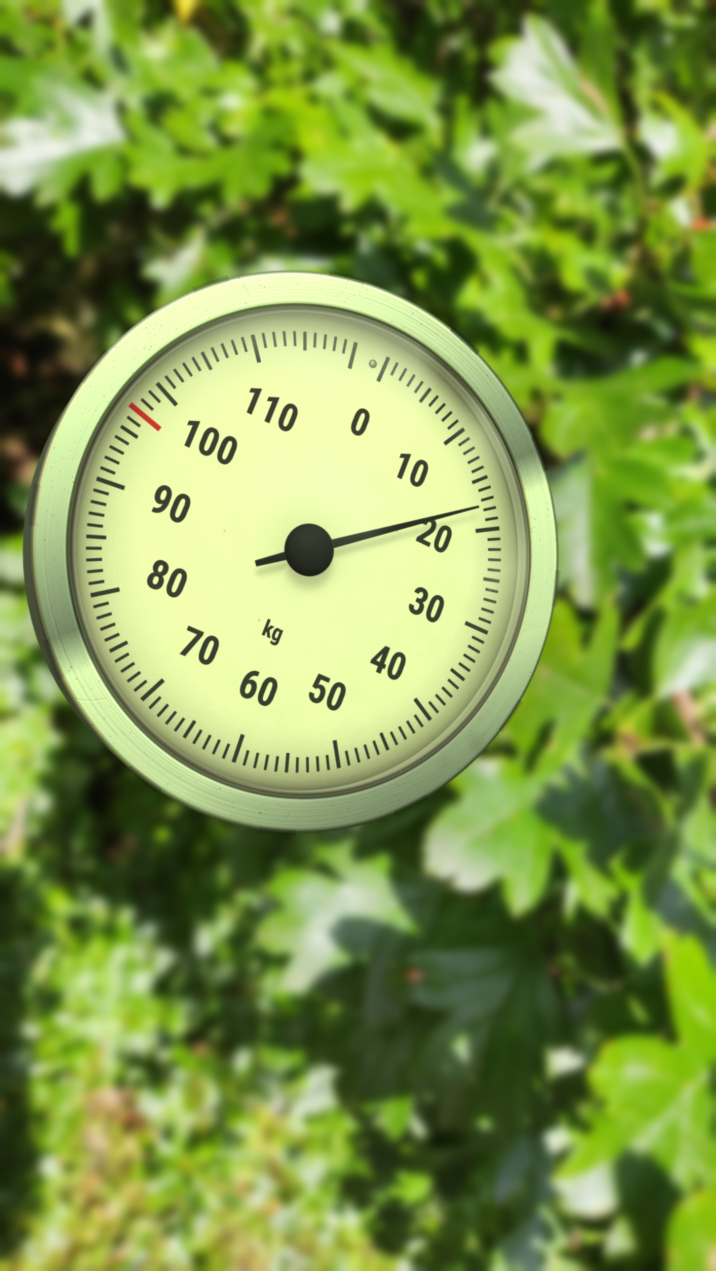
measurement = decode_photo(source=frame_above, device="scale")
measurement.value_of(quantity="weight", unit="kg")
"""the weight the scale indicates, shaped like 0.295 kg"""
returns 17.5 kg
